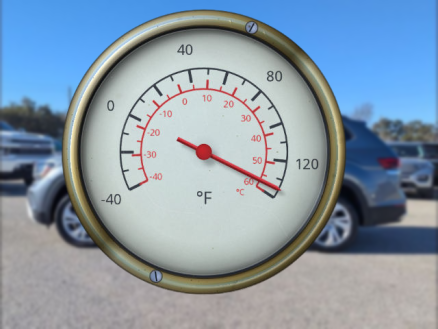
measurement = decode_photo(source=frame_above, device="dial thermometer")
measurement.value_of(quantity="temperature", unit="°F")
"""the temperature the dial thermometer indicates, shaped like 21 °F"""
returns 135 °F
